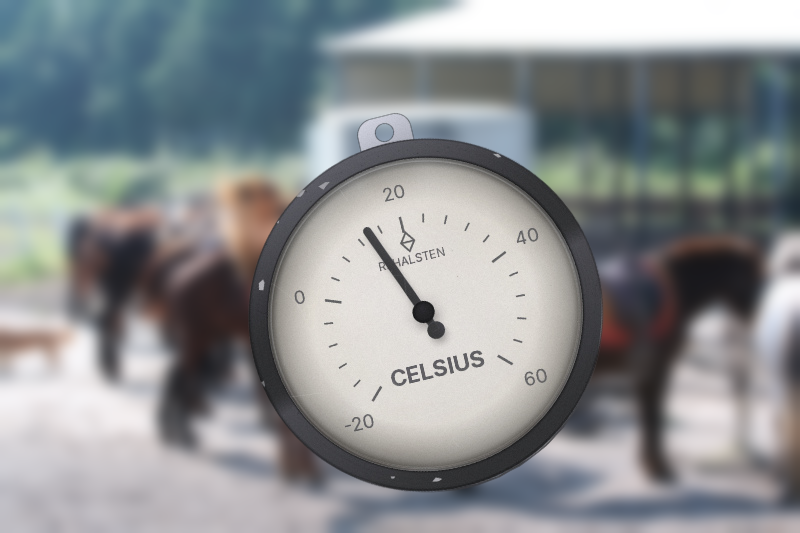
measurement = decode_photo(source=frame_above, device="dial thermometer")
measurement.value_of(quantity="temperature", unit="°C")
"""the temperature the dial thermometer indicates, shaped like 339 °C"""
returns 14 °C
